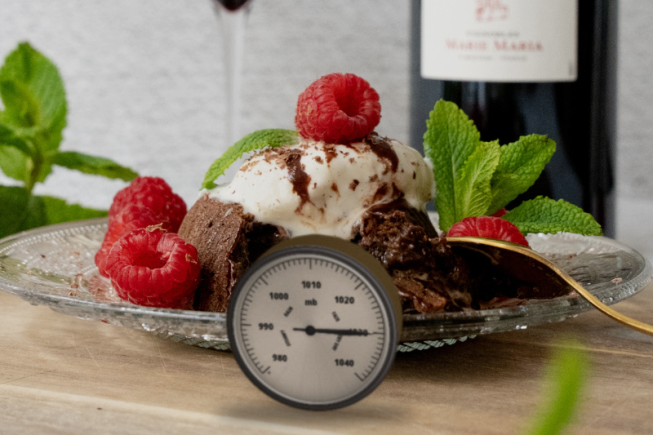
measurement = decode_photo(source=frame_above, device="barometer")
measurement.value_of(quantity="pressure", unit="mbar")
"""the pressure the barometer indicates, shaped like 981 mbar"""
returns 1030 mbar
